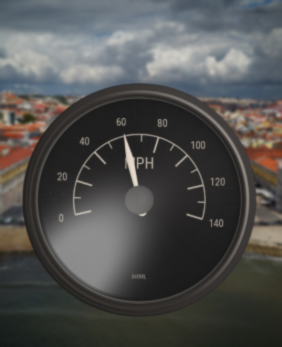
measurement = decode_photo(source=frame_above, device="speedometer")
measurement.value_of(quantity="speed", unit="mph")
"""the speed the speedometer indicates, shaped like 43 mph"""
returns 60 mph
